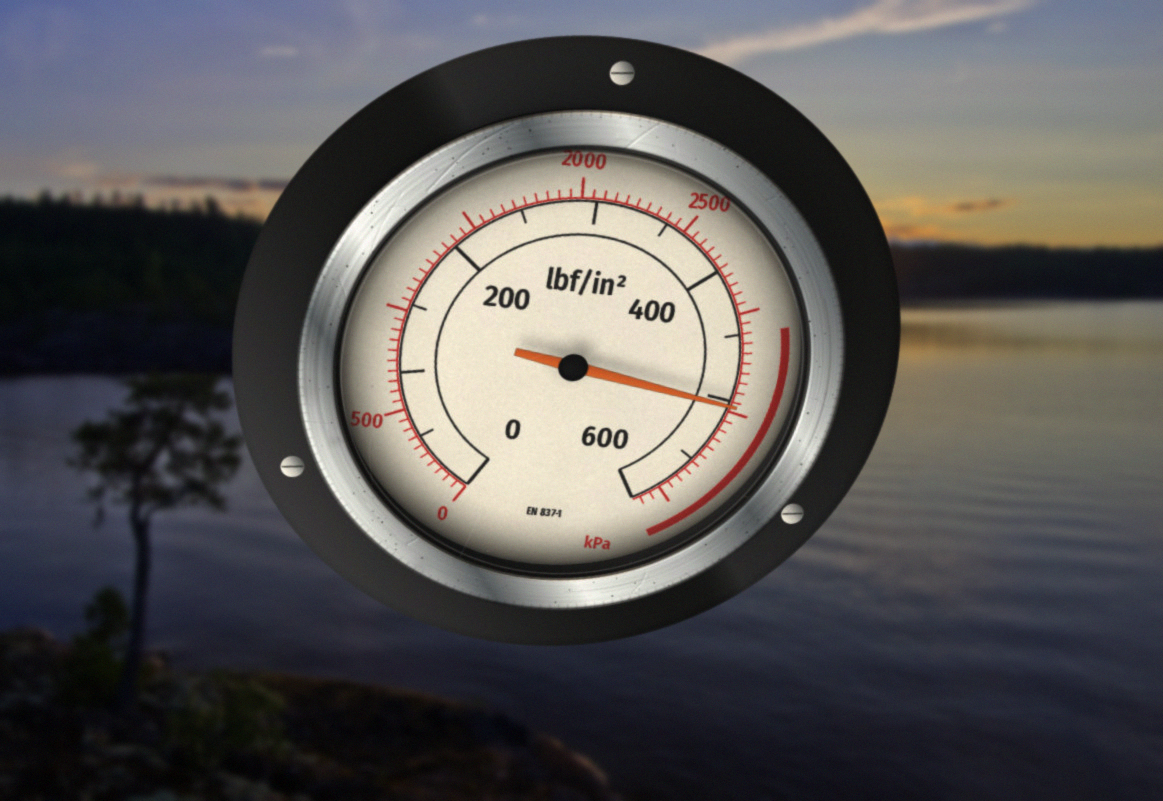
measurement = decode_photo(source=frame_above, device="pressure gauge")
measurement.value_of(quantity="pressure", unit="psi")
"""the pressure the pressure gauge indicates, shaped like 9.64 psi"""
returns 500 psi
